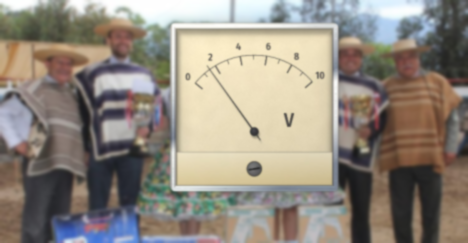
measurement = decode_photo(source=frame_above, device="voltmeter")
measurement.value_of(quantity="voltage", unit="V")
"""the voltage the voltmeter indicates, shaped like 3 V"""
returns 1.5 V
